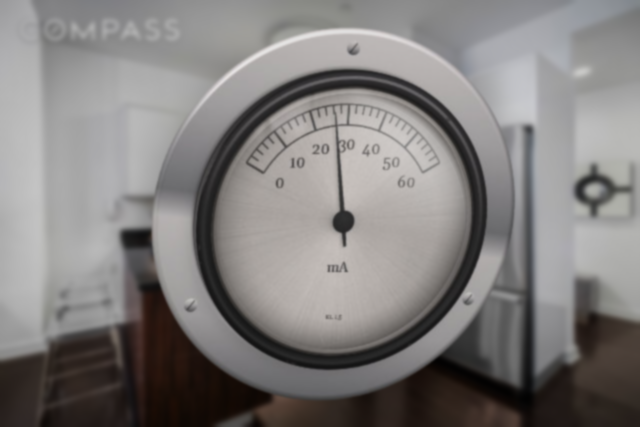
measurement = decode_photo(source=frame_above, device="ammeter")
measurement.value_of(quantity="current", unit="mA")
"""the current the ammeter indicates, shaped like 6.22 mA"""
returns 26 mA
